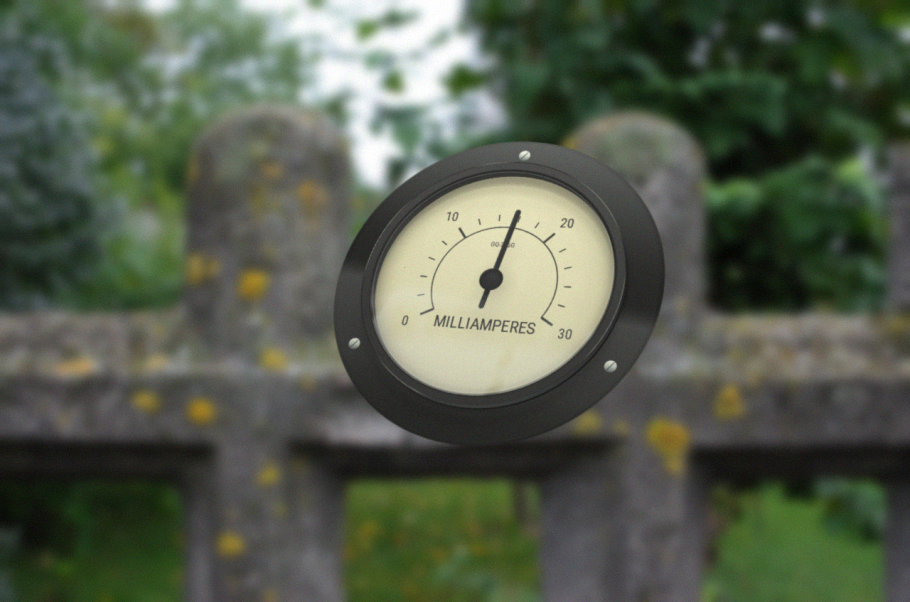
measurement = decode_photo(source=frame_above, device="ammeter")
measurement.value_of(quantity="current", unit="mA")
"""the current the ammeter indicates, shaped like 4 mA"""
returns 16 mA
